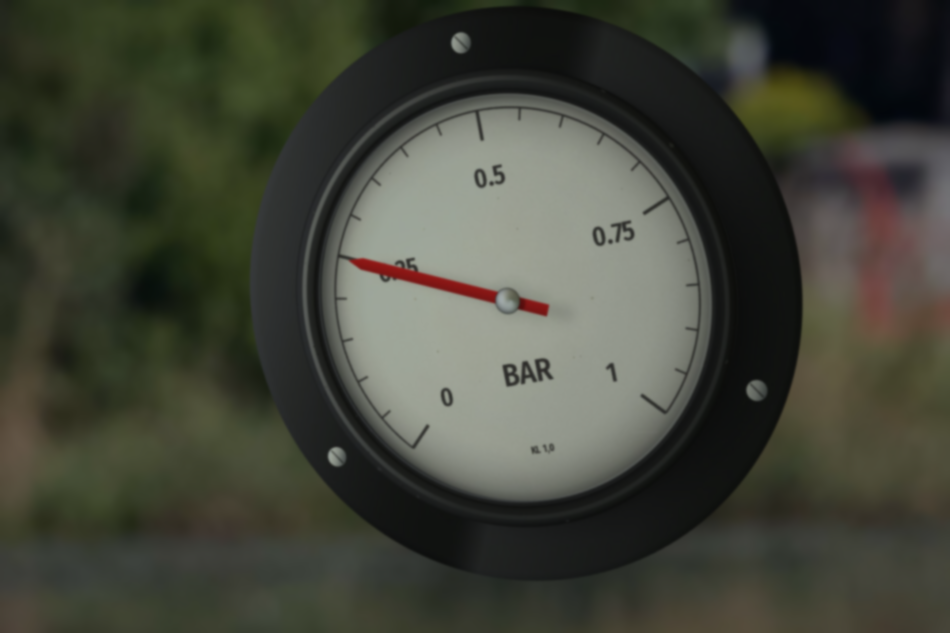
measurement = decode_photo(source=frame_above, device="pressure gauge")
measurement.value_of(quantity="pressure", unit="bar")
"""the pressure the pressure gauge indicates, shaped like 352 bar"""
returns 0.25 bar
